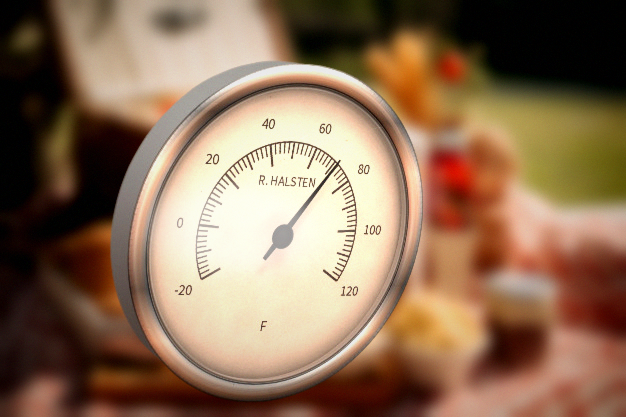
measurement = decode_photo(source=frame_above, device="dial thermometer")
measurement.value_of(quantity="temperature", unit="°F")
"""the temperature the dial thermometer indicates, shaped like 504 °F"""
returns 70 °F
